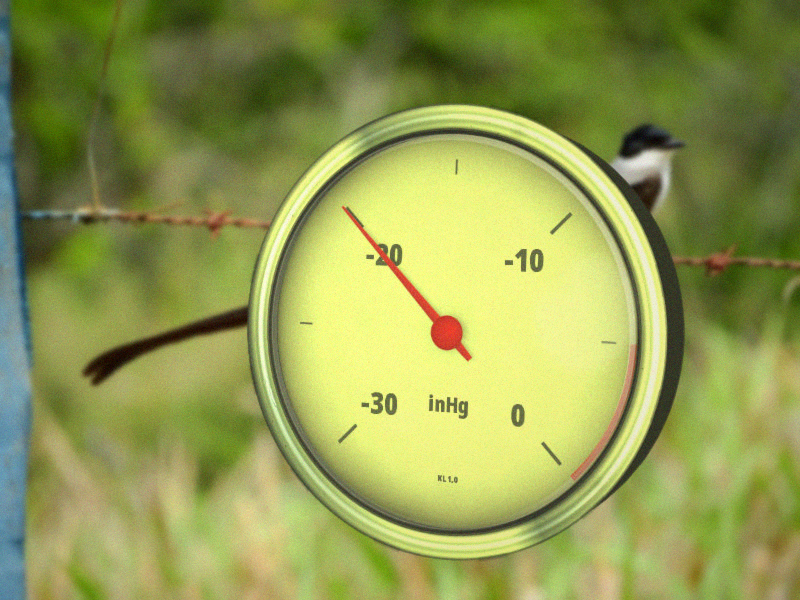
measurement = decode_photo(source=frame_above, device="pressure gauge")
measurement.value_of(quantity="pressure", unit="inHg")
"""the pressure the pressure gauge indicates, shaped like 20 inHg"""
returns -20 inHg
